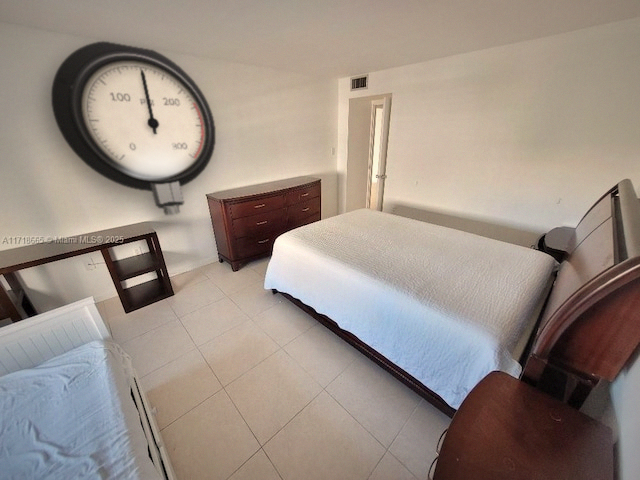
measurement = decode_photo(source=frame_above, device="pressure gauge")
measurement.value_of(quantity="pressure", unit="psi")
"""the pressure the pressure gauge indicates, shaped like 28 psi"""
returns 150 psi
